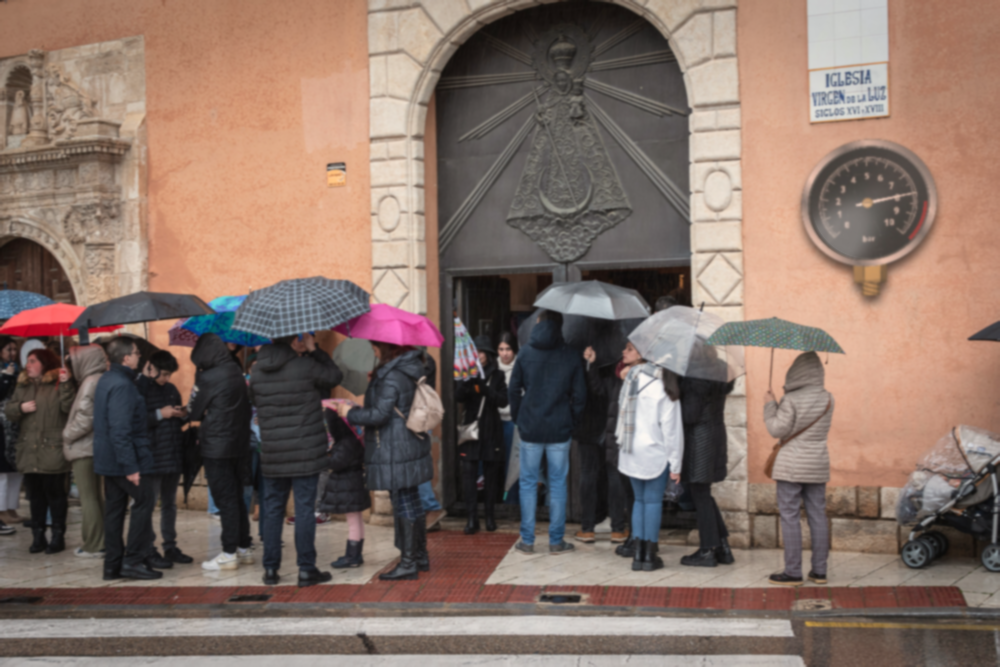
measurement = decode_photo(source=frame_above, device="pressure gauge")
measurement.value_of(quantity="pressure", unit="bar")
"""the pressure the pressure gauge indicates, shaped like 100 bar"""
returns 8 bar
